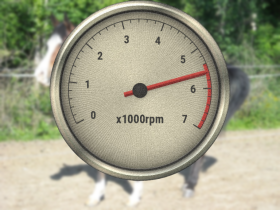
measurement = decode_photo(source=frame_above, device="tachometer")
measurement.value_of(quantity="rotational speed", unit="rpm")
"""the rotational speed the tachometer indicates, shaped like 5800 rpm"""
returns 5600 rpm
